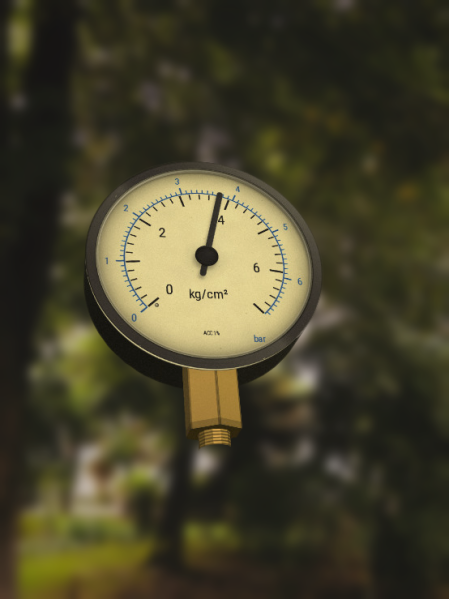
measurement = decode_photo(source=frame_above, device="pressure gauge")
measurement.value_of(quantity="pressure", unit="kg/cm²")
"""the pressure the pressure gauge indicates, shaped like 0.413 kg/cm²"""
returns 3.8 kg/cm²
